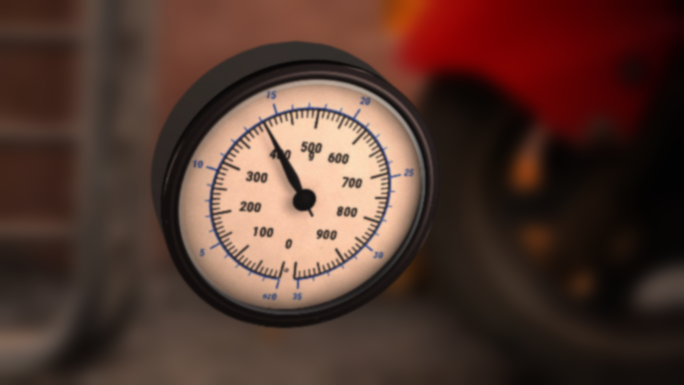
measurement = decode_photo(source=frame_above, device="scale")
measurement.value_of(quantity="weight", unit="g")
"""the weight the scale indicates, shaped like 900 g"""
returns 400 g
